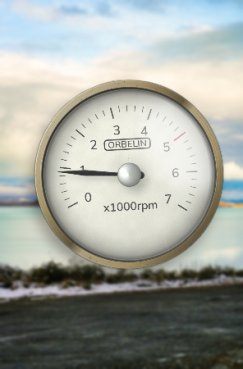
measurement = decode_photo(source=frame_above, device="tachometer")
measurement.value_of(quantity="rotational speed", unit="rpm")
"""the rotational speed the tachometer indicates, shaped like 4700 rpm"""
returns 900 rpm
